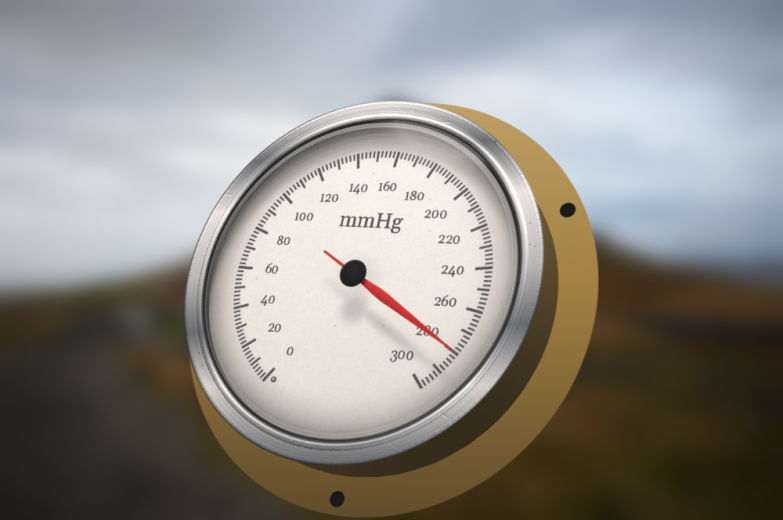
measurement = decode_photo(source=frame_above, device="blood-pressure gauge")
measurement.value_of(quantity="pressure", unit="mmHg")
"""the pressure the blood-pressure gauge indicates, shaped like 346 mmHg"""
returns 280 mmHg
